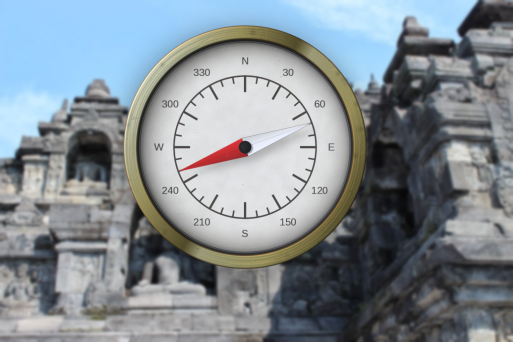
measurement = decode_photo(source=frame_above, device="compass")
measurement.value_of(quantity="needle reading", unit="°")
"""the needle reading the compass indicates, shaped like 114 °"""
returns 250 °
